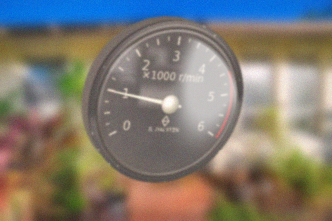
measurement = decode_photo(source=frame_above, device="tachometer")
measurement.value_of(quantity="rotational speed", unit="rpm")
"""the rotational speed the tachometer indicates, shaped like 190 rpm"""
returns 1000 rpm
